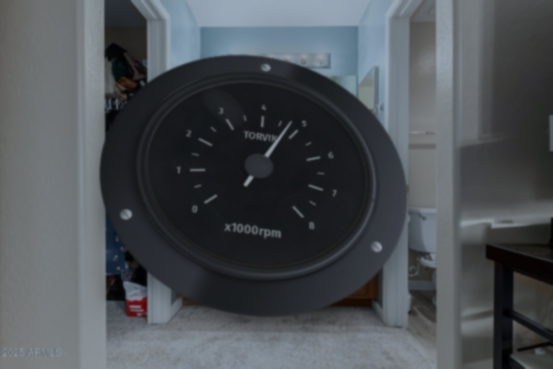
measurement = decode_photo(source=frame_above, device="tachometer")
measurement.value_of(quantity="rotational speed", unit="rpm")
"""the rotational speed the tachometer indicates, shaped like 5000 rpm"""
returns 4750 rpm
